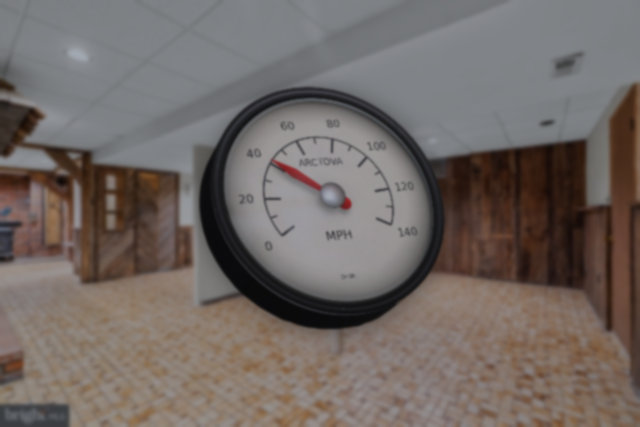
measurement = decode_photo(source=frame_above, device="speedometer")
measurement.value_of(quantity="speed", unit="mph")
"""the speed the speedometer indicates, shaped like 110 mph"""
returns 40 mph
